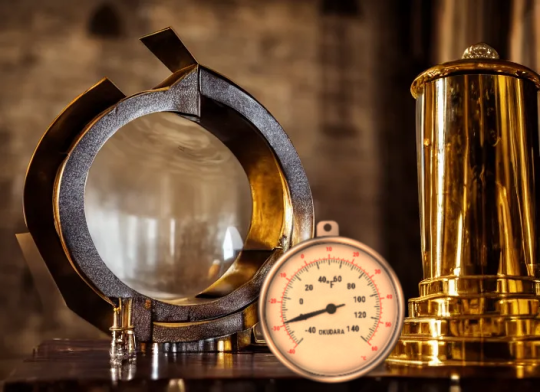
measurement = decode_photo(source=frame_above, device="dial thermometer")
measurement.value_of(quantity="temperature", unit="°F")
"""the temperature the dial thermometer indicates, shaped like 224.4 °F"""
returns -20 °F
